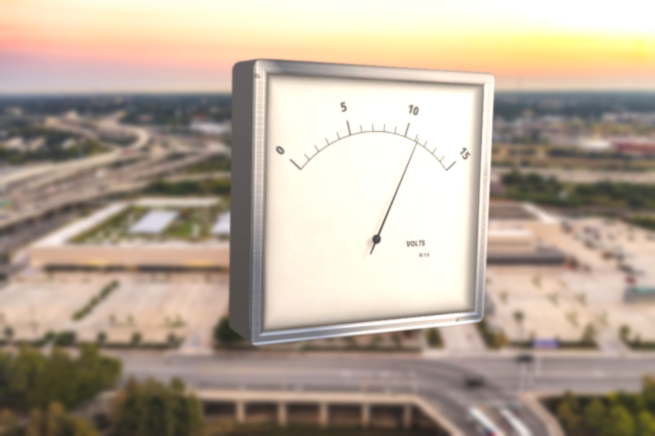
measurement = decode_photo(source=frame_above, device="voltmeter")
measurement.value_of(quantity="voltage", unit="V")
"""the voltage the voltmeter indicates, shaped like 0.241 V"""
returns 11 V
